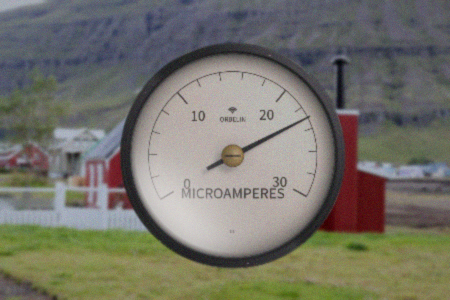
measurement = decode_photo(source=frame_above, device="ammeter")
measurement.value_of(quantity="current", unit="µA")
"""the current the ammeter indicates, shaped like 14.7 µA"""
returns 23 µA
